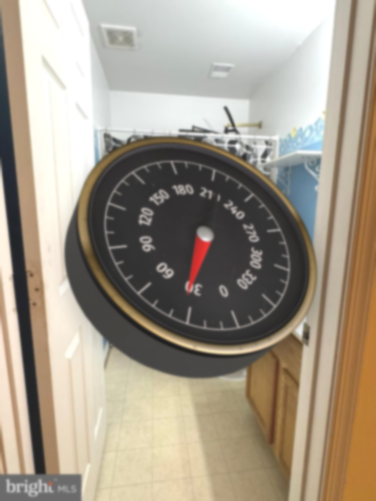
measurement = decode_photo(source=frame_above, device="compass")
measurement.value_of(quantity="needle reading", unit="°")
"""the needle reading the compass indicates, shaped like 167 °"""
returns 35 °
